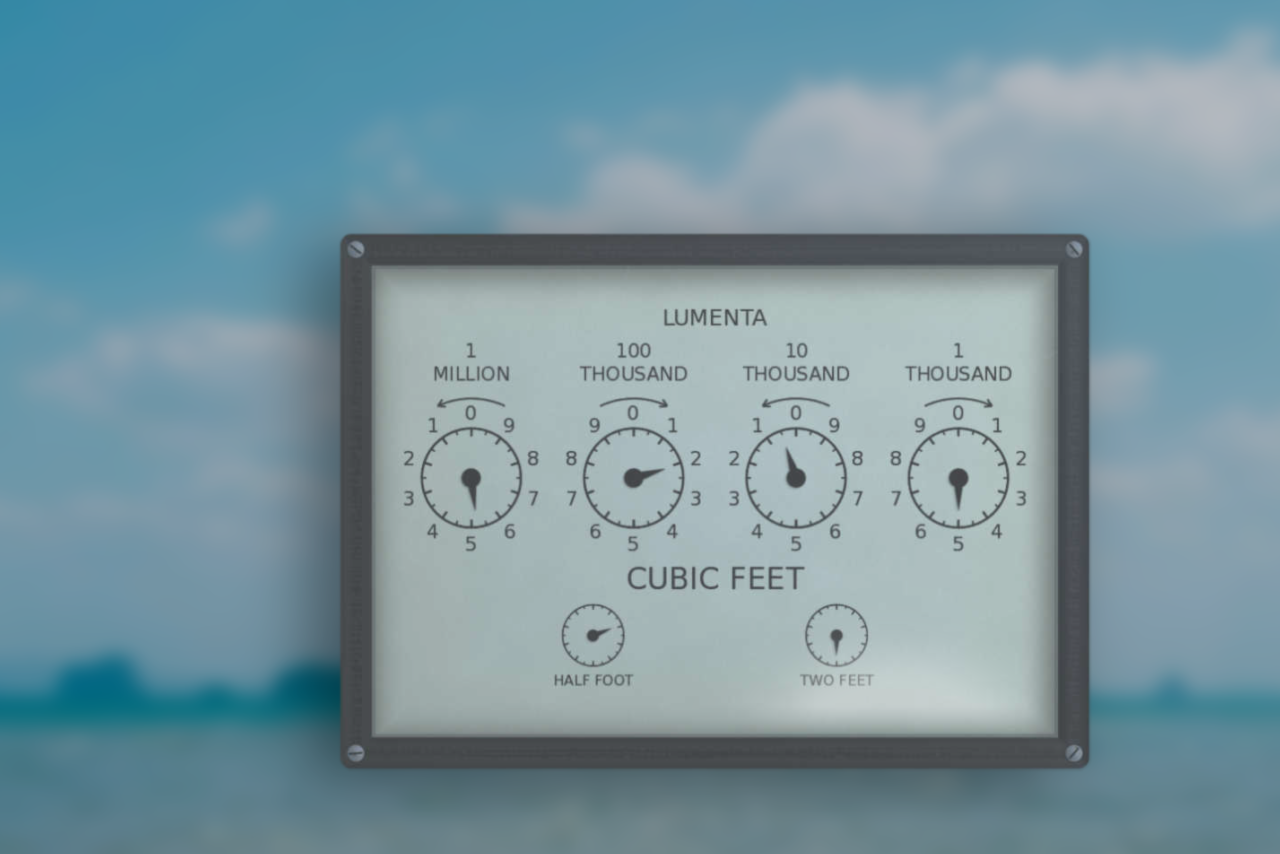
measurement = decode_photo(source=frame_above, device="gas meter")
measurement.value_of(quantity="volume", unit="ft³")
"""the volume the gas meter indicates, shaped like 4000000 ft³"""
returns 520500 ft³
